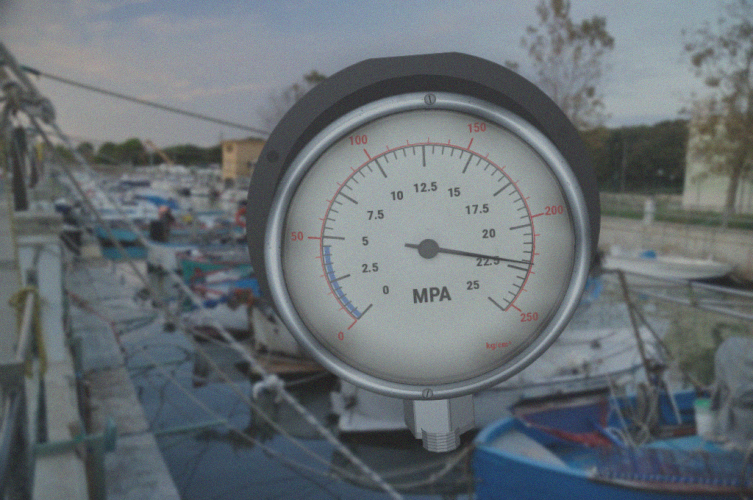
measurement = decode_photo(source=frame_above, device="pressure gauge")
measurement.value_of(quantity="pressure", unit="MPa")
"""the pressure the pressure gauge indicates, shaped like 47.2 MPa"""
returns 22 MPa
